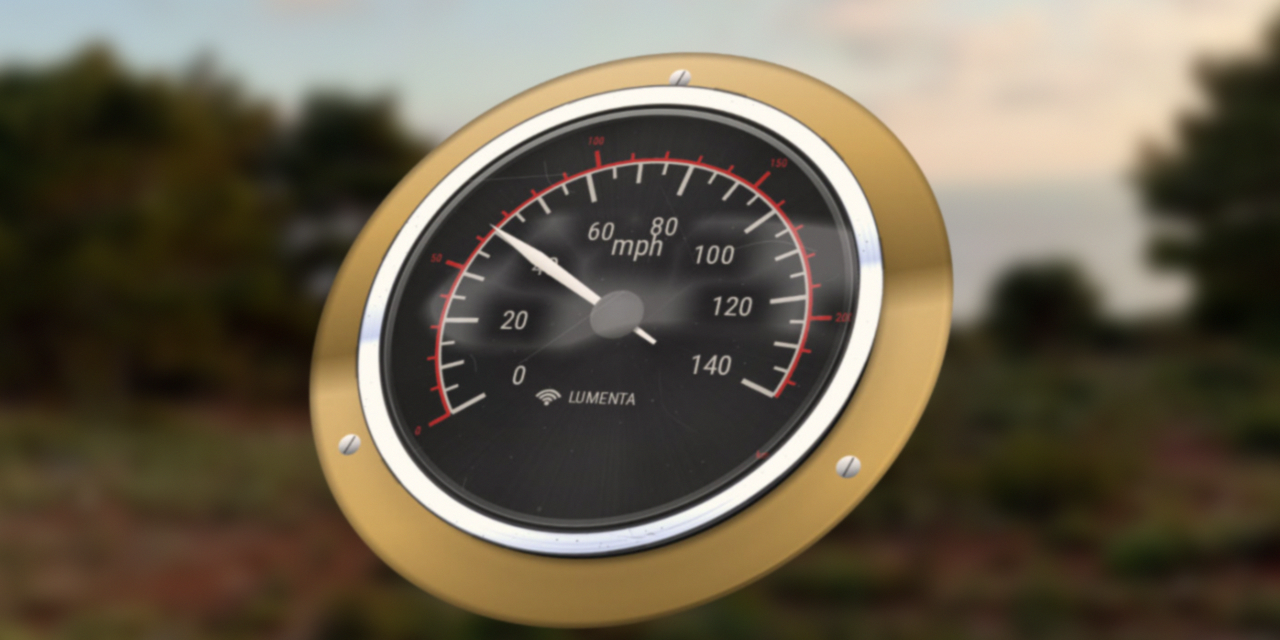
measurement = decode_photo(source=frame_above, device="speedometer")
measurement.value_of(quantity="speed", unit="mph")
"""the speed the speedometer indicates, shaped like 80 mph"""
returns 40 mph
